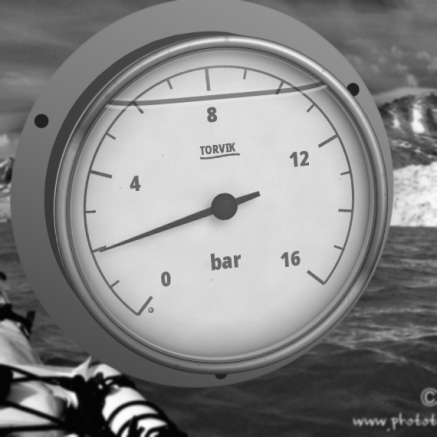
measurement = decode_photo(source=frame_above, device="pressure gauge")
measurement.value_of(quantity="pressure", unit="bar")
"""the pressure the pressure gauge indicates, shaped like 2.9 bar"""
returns 2 bar
